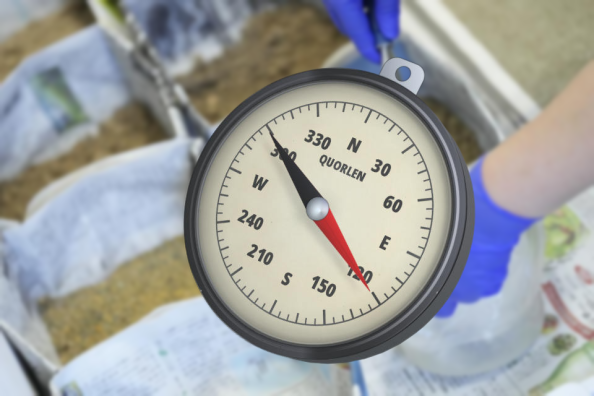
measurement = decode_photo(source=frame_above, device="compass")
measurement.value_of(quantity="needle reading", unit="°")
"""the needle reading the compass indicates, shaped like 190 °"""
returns 120 °
